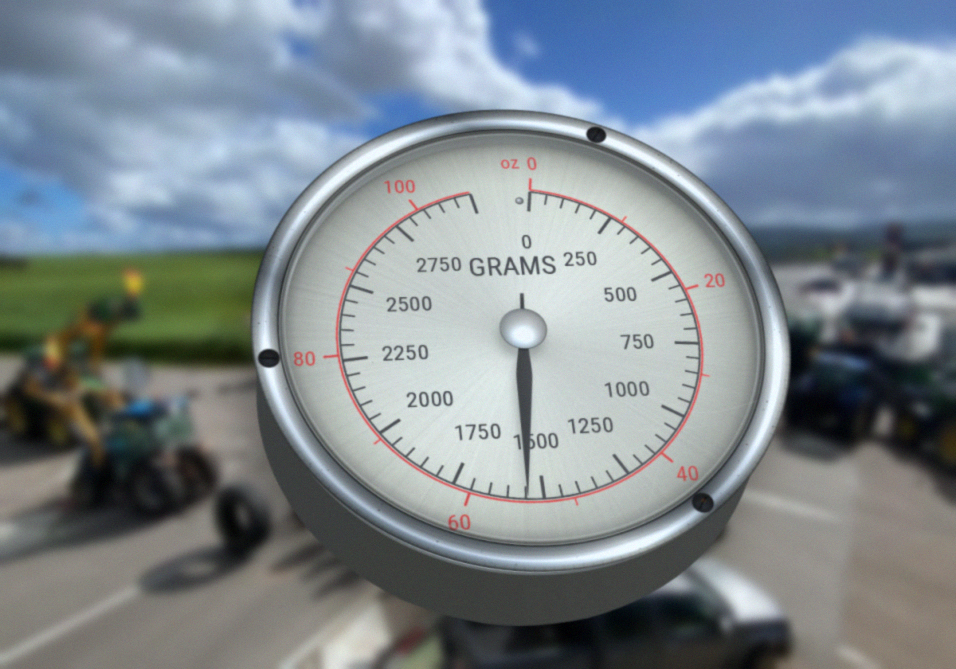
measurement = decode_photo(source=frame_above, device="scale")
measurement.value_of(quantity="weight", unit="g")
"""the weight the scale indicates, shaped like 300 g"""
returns 1550 g
